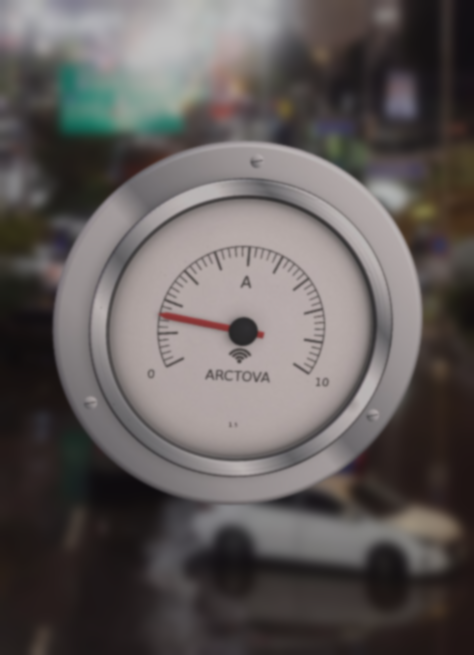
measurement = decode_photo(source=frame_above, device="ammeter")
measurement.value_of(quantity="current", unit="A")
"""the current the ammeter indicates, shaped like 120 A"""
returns 1.6 A
